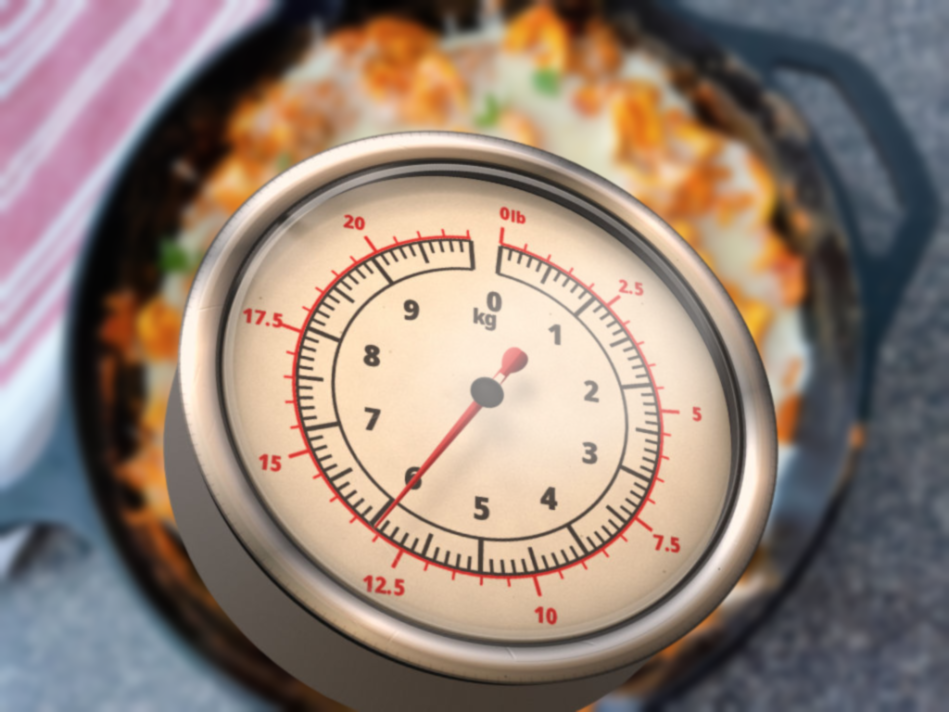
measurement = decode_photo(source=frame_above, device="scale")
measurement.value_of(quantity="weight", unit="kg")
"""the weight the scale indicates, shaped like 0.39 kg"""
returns 5.95 kg
